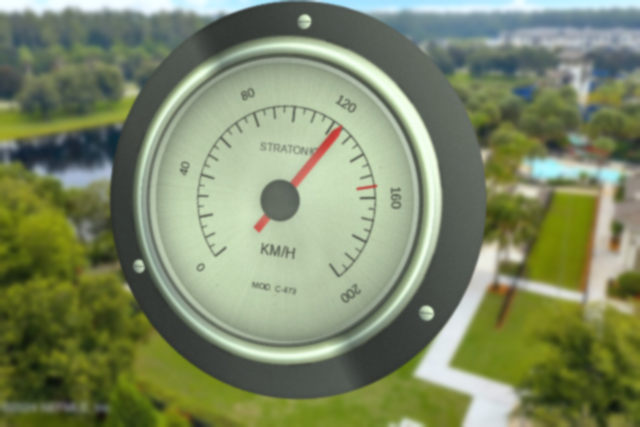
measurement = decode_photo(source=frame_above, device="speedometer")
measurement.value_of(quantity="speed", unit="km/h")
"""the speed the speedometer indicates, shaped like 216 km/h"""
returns 125 km/h
